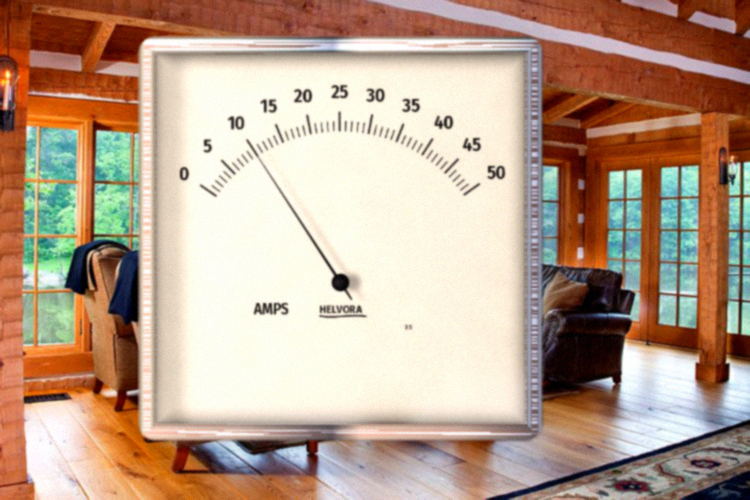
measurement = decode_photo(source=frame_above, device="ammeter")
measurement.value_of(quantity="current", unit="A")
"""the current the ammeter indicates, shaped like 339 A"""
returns 10 A
